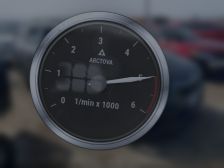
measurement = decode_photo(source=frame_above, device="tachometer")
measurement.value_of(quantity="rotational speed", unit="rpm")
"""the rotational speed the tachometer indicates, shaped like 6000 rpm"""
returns 5000 rpm
